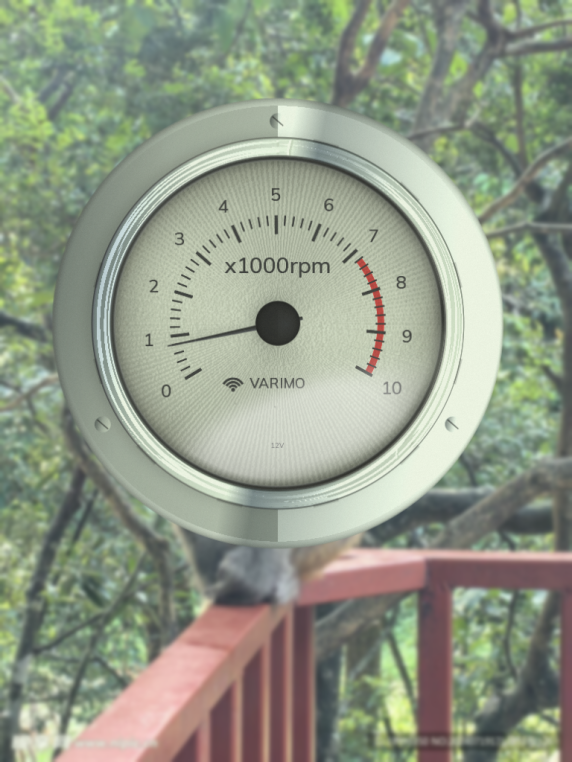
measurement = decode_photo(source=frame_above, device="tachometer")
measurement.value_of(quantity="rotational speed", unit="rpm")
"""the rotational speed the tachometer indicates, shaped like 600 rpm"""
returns 800 rpm
